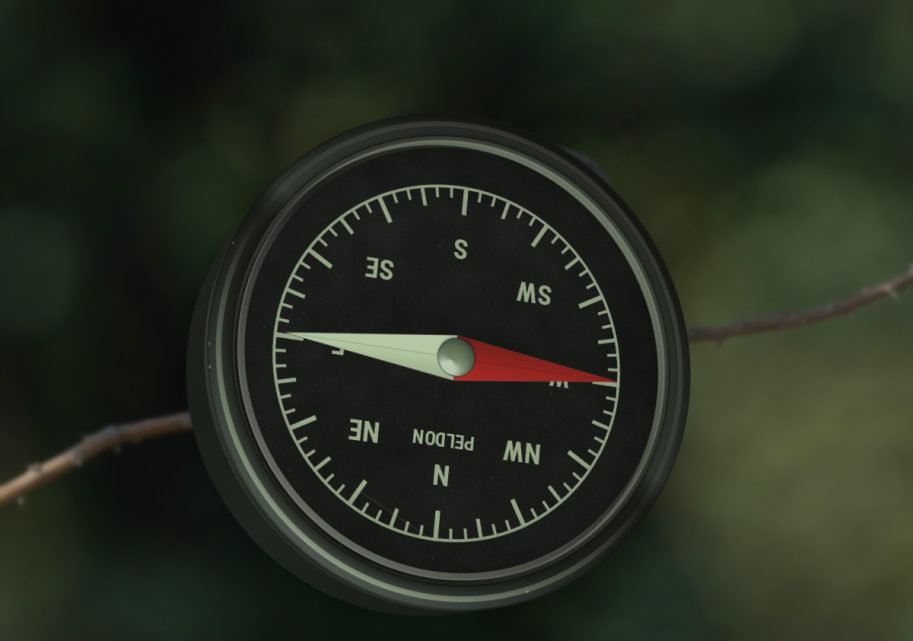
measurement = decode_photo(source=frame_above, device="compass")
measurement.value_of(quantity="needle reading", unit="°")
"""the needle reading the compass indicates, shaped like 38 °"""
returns 270 °
